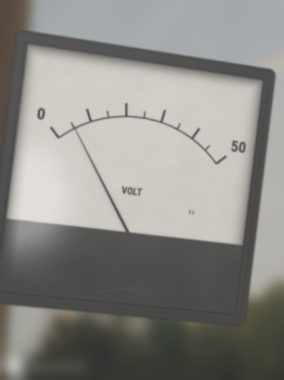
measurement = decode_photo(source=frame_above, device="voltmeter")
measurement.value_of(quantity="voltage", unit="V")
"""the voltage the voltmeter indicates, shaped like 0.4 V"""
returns 5 V
